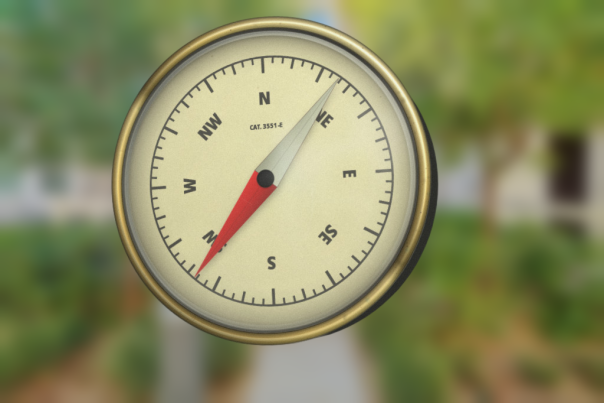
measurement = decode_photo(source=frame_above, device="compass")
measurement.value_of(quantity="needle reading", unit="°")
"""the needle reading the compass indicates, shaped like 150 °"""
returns 220 °
